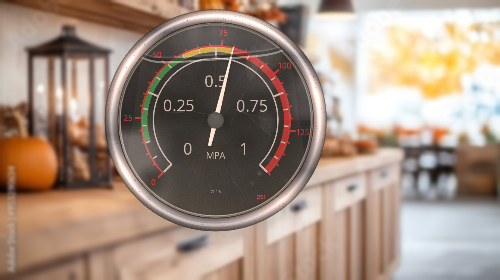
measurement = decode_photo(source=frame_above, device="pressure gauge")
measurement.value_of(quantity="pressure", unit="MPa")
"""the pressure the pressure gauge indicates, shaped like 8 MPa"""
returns 0.55 MPa
